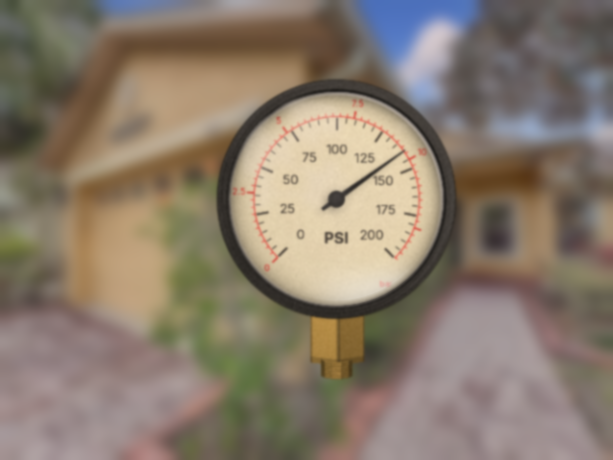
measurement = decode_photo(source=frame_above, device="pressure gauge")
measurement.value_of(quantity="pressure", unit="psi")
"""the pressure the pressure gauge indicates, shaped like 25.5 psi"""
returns 140 psi
